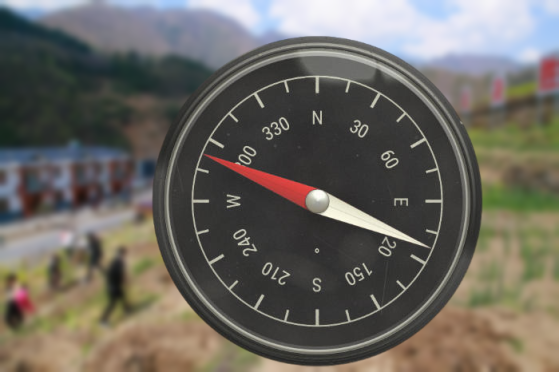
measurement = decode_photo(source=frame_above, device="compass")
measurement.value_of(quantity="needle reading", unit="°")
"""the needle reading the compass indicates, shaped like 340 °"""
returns 292.5 °
